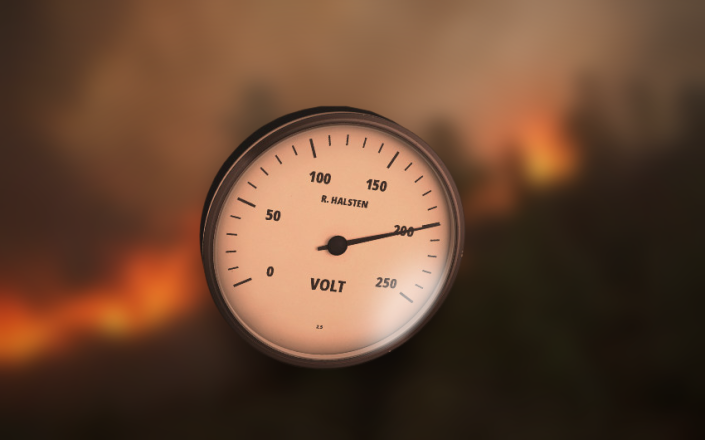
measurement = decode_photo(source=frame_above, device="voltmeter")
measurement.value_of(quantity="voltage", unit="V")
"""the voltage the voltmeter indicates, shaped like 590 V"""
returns 200 V
